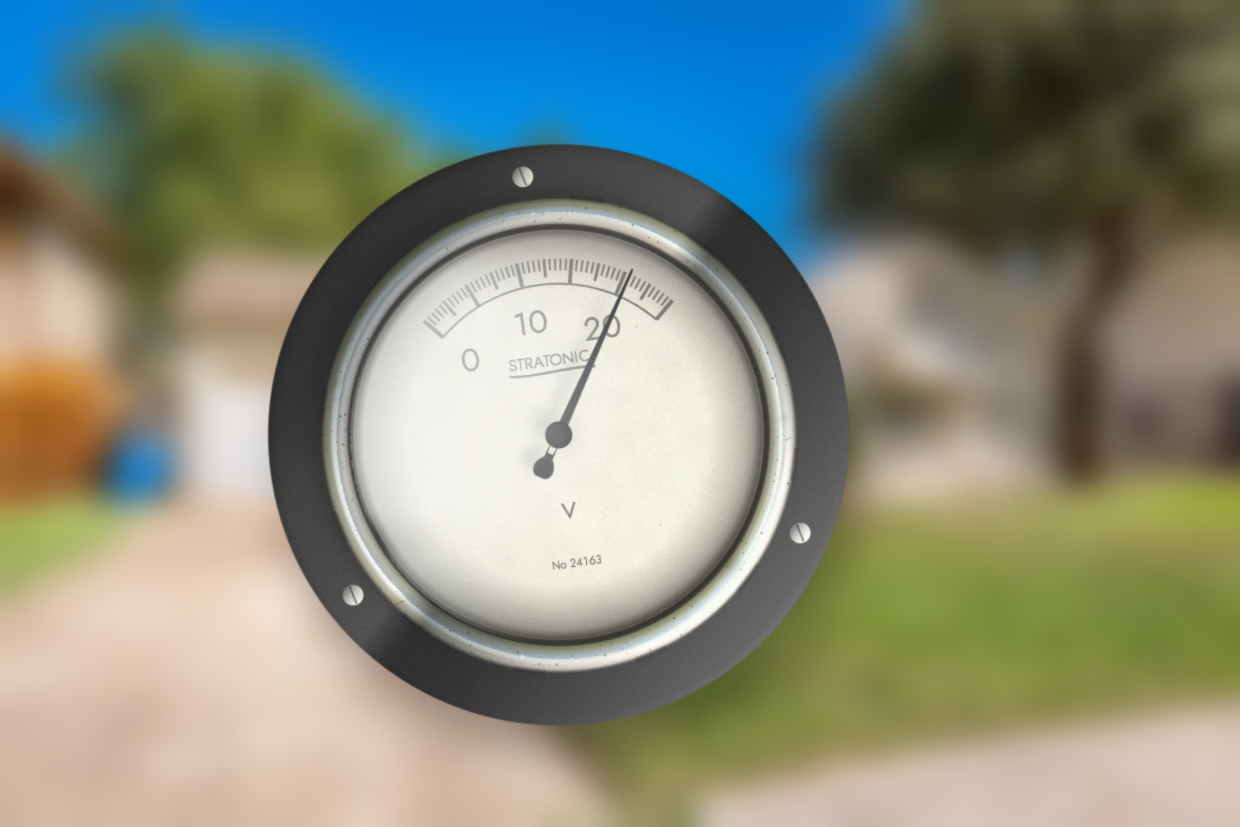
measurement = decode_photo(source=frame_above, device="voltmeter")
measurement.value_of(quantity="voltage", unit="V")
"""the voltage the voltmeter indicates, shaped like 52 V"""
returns 20.5 V
